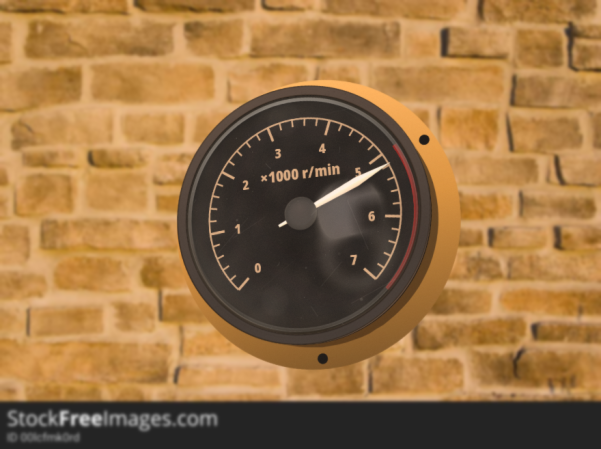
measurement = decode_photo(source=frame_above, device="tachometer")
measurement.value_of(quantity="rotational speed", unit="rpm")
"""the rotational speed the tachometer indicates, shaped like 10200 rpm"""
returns 5200 rpm
